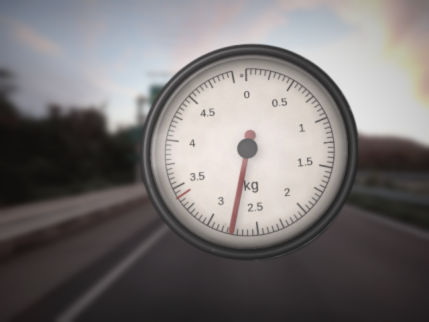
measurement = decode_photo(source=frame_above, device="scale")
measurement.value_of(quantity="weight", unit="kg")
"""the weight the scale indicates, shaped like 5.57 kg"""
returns 2.75 kg
